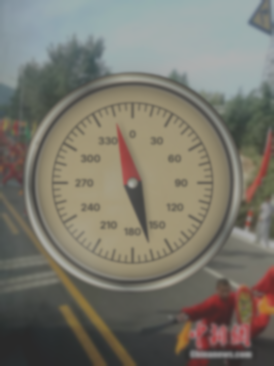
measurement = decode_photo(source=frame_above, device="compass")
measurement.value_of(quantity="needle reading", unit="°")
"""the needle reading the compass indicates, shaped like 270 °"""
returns 345 °
